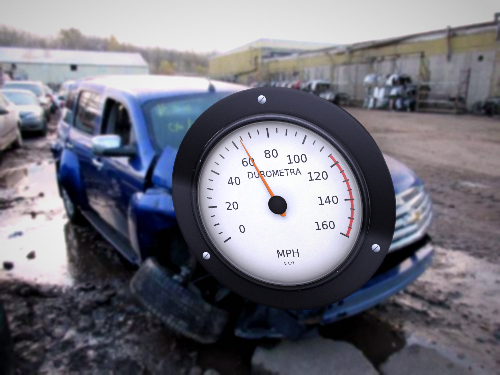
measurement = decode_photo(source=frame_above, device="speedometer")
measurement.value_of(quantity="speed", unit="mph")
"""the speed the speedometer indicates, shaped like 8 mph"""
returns 65 mph
